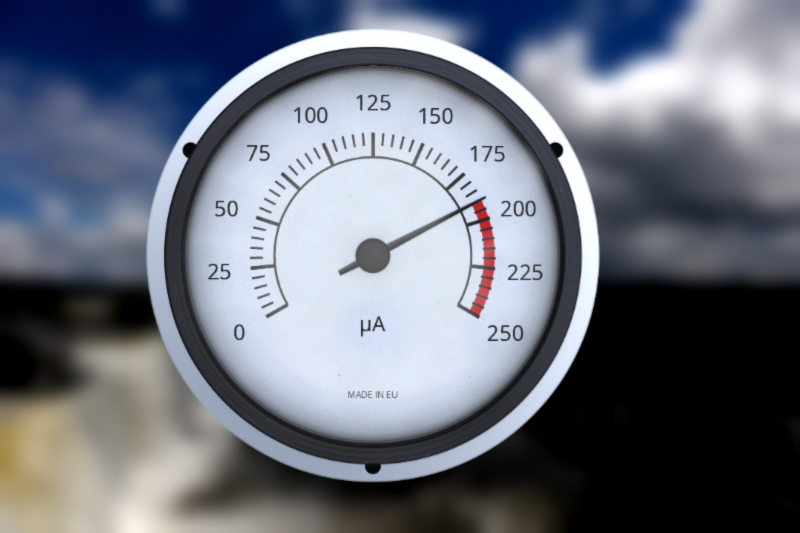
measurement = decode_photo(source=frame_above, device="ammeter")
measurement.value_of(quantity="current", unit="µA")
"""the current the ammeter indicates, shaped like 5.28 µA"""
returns 190 µA
